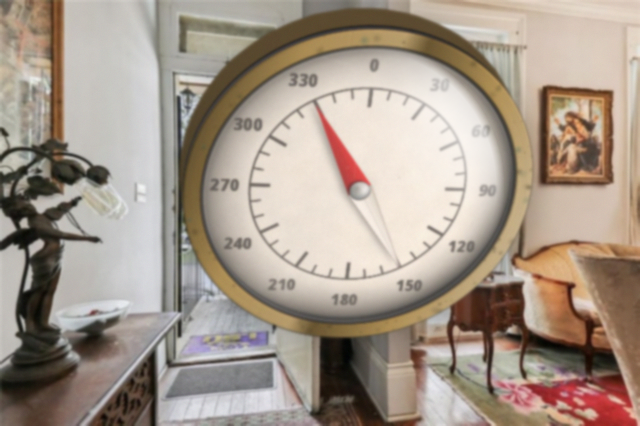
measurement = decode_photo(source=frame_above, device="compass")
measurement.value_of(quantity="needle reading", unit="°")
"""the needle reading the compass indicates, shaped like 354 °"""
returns 330 °
